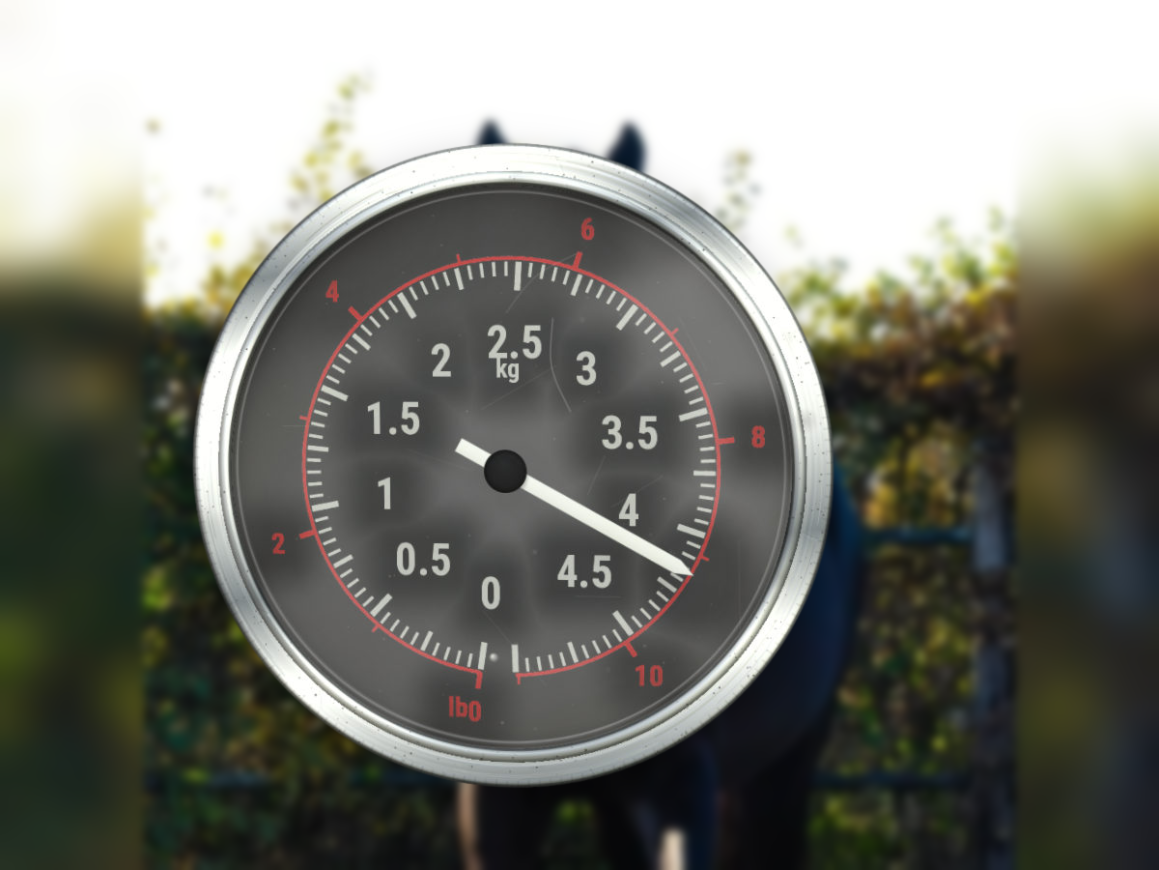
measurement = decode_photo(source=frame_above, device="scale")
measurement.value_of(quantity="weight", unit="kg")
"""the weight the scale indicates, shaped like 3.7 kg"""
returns 4.15 kg
